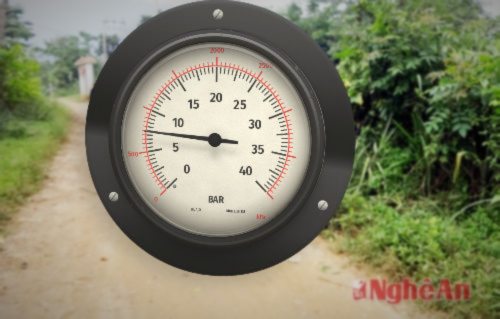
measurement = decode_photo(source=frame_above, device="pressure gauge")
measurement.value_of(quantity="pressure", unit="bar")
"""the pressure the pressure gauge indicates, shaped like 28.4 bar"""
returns 7.5 bar
